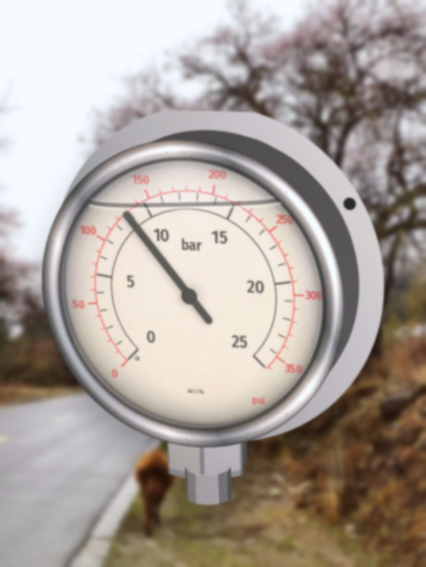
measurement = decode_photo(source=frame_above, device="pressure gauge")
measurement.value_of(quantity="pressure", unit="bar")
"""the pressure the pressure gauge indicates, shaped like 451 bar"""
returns 9 bar
